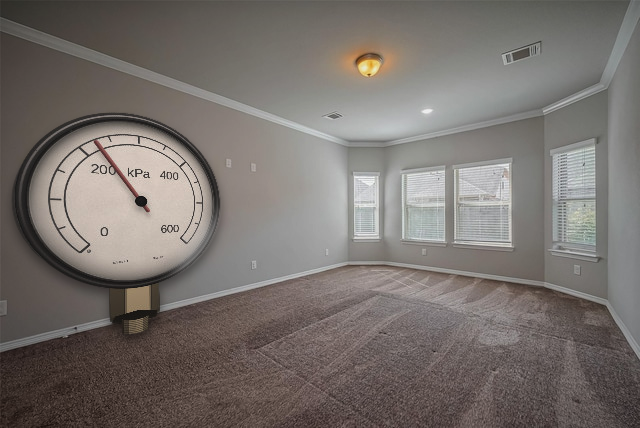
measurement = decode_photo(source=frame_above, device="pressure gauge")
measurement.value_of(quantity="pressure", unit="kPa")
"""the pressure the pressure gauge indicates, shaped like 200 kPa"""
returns 225 kPa
